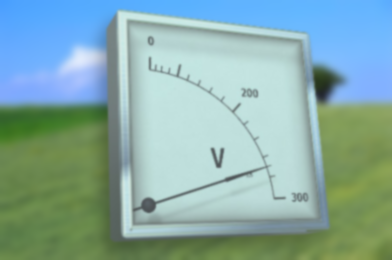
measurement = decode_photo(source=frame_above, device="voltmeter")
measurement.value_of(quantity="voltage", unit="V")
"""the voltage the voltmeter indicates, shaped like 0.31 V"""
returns 270 V
